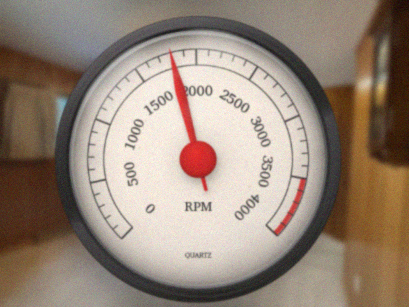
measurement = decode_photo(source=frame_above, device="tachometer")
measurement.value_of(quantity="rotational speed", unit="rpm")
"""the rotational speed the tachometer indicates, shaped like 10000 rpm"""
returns 1800 rpm
